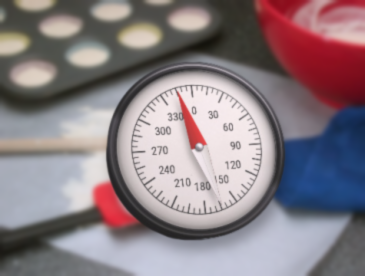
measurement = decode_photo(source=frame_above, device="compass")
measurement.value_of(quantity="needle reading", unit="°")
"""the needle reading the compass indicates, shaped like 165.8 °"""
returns 345 °
